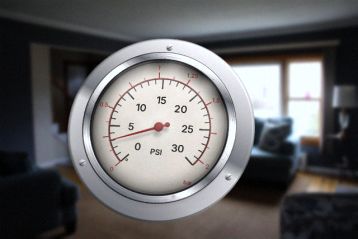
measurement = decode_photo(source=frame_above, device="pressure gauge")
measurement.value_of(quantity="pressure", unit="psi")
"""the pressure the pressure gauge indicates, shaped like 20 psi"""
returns 3 psi
